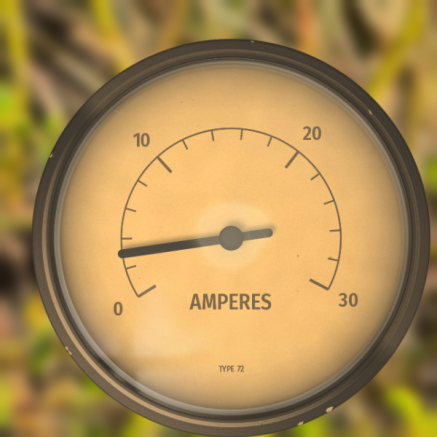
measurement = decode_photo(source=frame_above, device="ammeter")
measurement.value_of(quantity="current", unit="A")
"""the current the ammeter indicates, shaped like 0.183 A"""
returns 3 A
